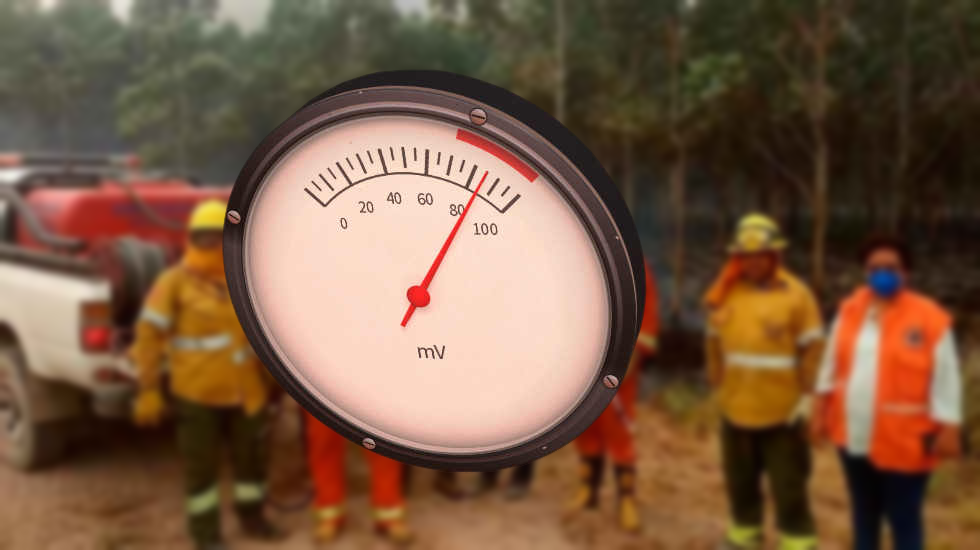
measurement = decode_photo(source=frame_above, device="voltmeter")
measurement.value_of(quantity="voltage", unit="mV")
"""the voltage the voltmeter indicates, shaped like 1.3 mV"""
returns 85 mV
